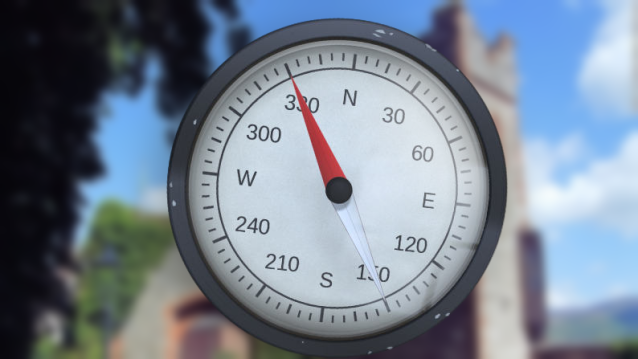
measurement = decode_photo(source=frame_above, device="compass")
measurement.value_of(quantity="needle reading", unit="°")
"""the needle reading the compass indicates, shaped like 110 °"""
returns 330 °
